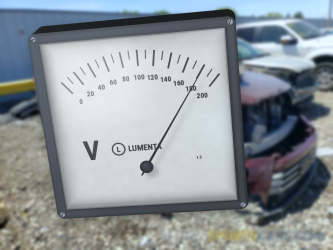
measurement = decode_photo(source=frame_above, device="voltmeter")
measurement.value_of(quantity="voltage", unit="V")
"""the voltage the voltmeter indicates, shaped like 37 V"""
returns 180 V
